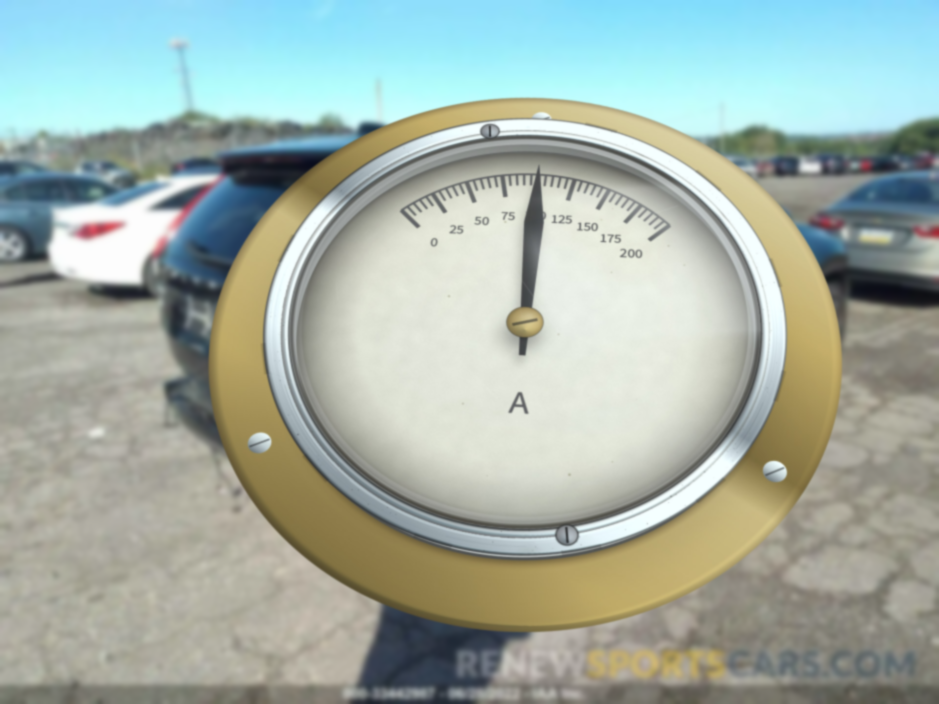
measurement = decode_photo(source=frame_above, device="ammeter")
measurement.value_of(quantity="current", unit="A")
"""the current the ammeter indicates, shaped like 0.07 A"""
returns 100 A
